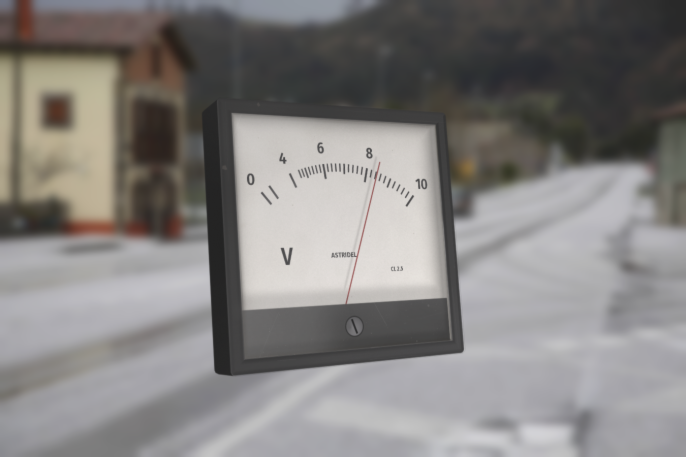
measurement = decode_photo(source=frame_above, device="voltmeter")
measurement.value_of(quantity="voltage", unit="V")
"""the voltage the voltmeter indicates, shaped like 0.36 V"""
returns 8.4 V
